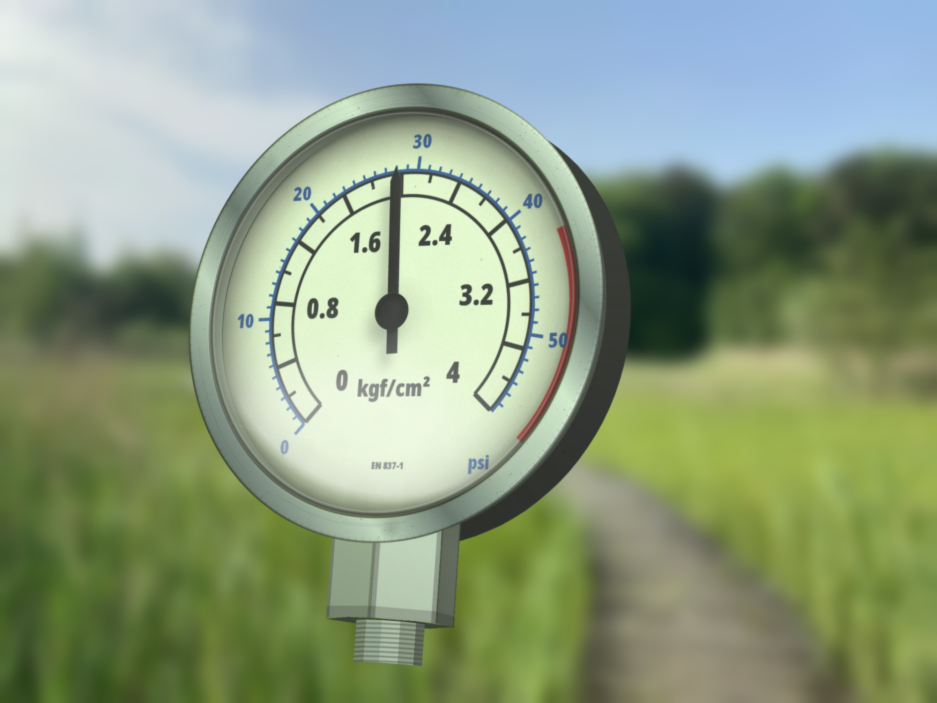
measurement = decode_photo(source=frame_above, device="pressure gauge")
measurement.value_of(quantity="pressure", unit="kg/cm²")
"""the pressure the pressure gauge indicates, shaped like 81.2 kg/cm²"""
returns 2 kg/cm²
